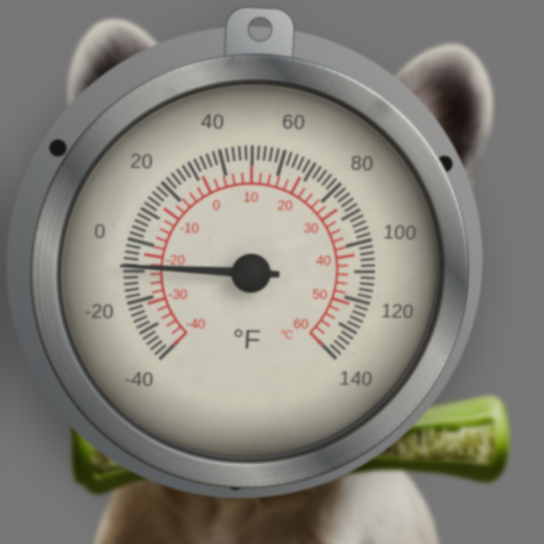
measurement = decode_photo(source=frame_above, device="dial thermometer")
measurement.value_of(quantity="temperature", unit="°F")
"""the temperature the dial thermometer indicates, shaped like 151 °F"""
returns -8 °F
